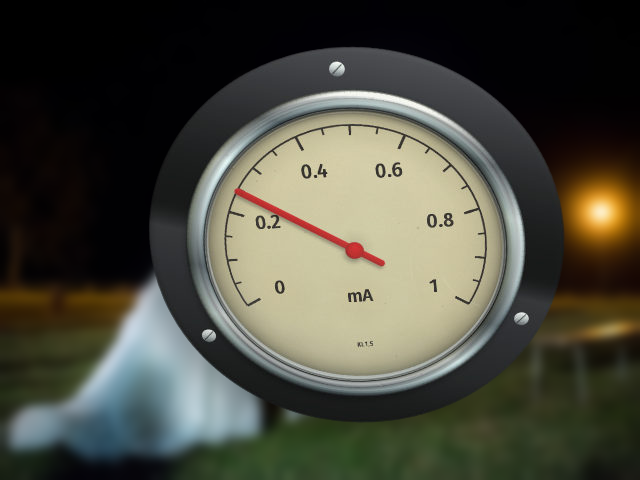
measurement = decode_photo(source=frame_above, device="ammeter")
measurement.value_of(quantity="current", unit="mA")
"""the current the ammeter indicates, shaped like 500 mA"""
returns 0.25 mA
